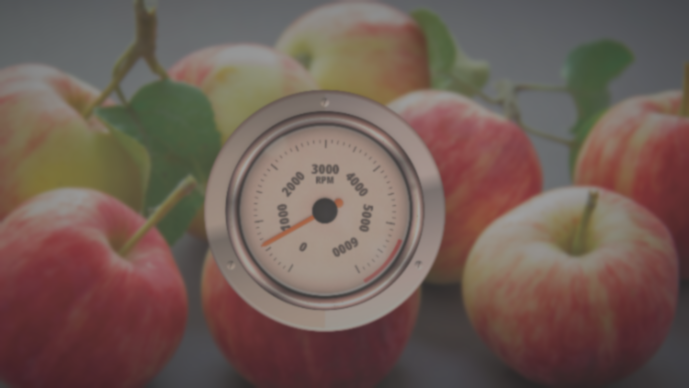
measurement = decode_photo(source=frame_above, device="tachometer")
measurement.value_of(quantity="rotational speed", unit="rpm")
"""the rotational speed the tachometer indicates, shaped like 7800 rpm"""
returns 600 rpm
